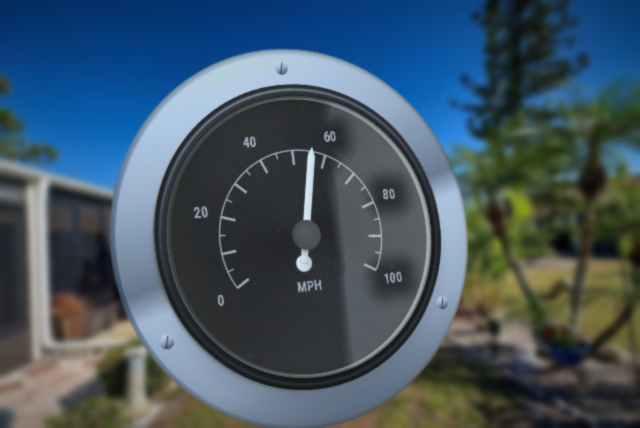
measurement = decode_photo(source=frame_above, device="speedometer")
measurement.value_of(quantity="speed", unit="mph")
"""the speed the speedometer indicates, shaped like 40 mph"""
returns 55 mph
